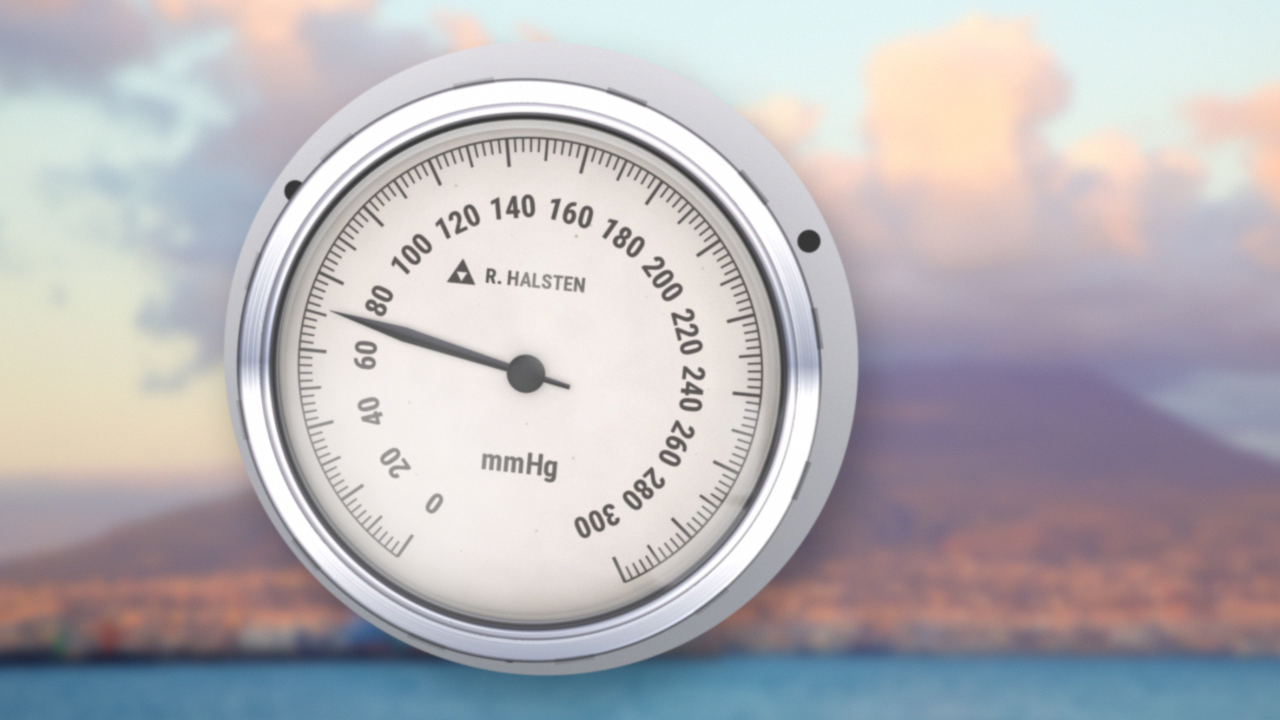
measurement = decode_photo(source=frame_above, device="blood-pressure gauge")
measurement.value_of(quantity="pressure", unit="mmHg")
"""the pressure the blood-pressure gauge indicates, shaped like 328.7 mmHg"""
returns 72 mmHg
